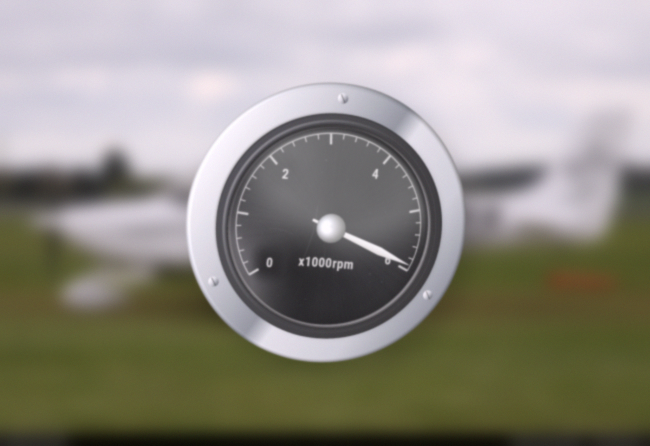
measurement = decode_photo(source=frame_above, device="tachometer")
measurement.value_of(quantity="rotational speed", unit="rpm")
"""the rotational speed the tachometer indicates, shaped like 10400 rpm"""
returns 5900 rpm
